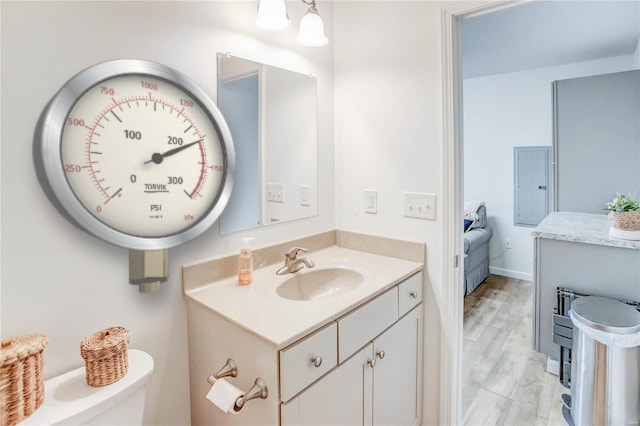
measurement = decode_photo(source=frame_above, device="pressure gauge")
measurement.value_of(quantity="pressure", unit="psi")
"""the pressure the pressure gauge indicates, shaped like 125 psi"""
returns 220 psi
